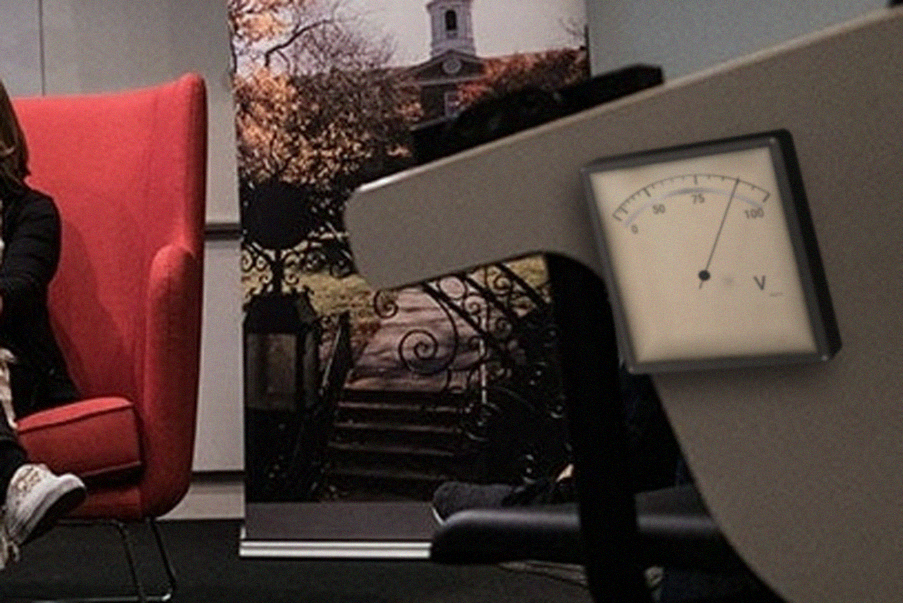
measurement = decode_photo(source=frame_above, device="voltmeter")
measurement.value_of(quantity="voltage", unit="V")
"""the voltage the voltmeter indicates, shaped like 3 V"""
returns 90 V
